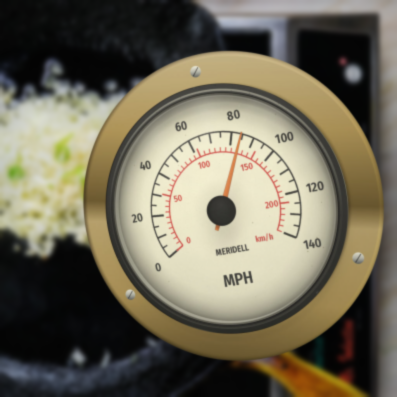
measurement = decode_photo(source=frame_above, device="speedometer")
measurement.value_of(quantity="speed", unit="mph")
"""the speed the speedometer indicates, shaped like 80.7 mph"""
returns 85 mph
